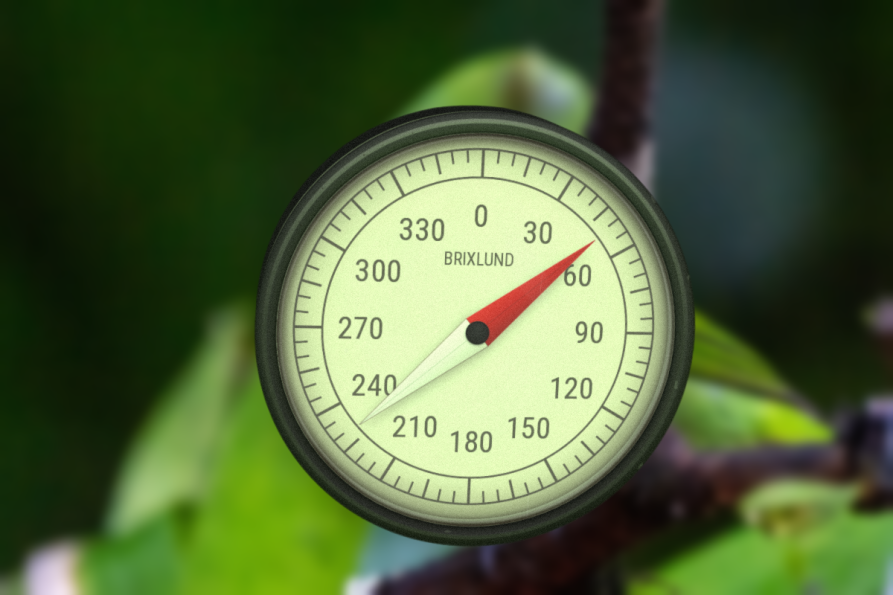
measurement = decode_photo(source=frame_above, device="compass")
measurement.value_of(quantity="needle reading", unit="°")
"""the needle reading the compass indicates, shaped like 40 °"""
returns 50 °
